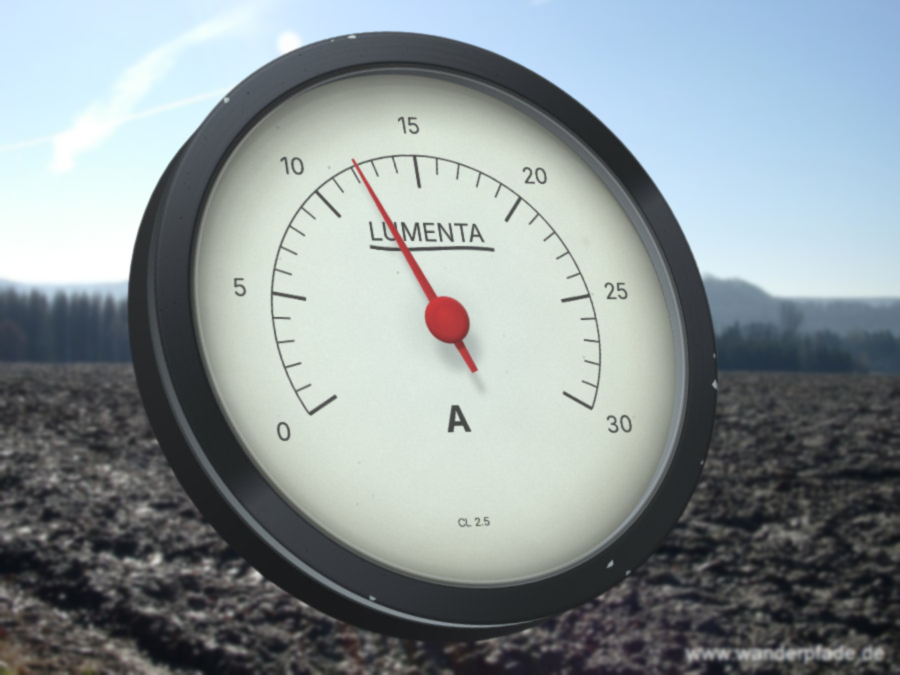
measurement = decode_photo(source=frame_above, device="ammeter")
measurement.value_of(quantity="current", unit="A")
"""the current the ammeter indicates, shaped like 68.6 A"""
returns 12 A
